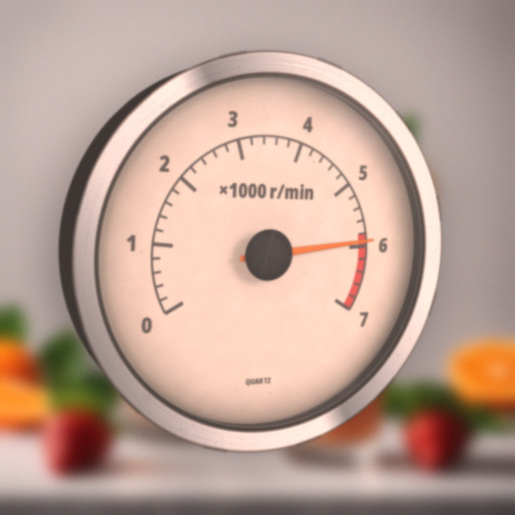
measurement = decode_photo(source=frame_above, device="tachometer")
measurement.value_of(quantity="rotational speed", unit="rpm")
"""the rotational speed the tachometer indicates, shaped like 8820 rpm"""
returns 5900 rpm
